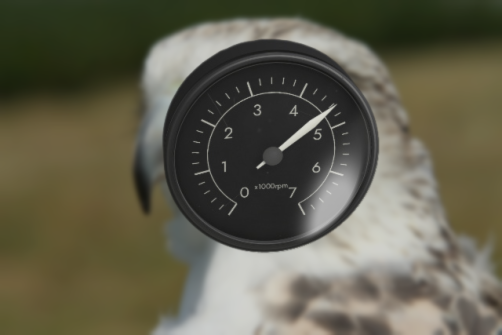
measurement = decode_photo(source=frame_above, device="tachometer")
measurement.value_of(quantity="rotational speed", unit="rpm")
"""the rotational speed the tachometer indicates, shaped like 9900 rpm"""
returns 4600 rpm
